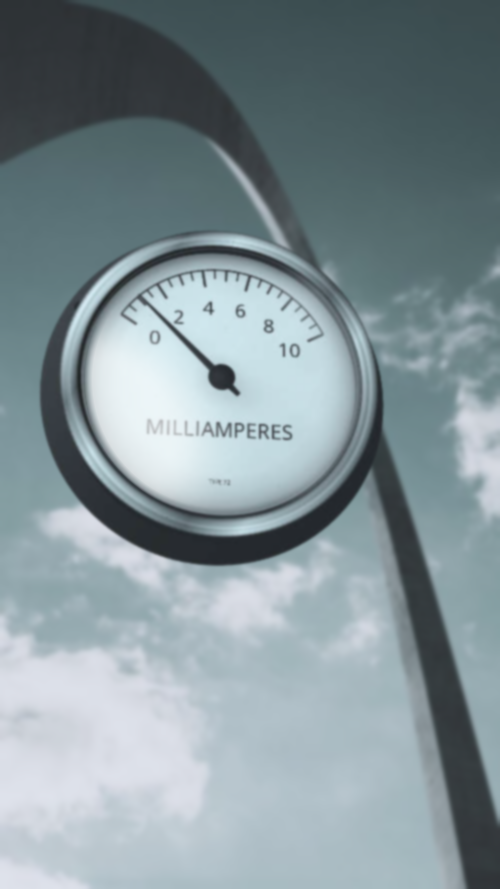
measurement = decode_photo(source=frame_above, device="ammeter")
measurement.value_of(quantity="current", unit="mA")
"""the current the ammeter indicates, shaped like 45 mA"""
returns 1 mA
